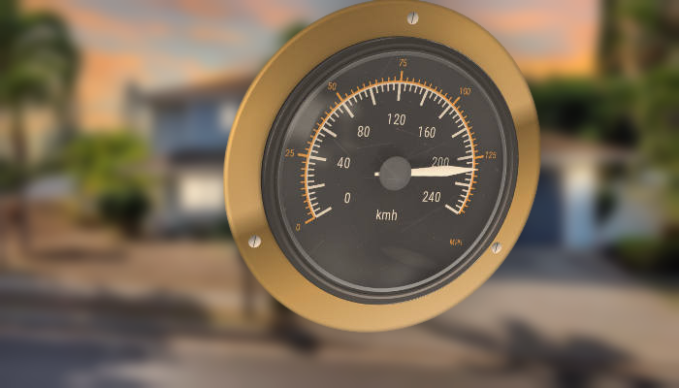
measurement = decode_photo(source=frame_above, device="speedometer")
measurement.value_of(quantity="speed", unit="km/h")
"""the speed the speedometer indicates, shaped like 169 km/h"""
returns 208 km/h
